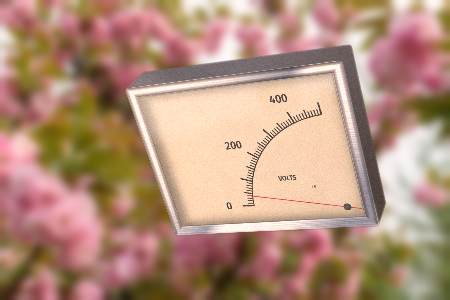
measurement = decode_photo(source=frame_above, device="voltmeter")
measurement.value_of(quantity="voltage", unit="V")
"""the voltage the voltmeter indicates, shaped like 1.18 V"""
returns 50 V
